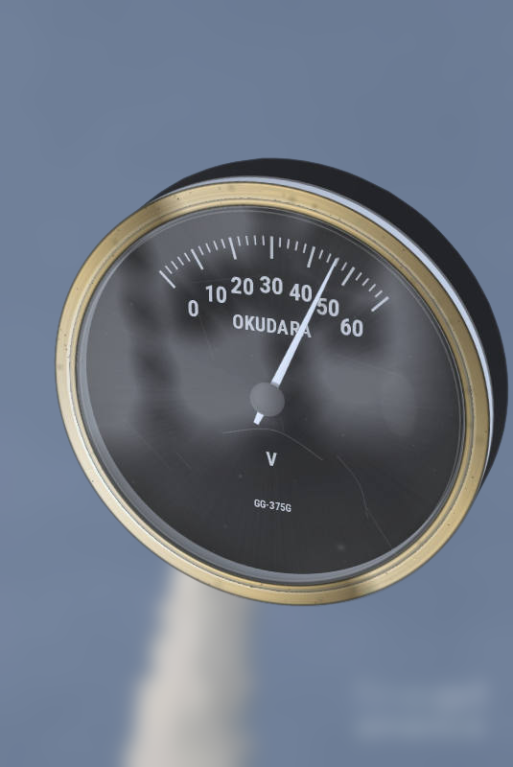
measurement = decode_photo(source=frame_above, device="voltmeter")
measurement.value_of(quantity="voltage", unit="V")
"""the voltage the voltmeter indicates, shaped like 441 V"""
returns 46 V
